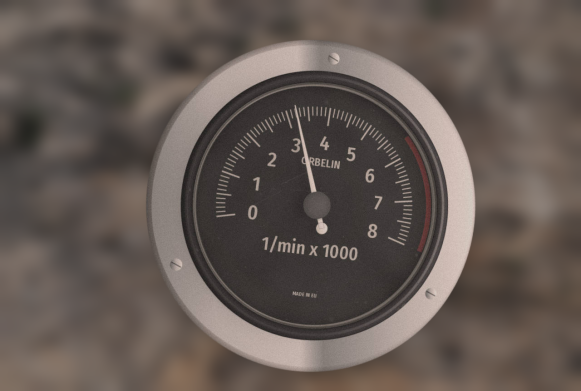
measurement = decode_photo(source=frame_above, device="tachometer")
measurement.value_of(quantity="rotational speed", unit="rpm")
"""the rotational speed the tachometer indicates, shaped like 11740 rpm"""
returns 3200 rpm
